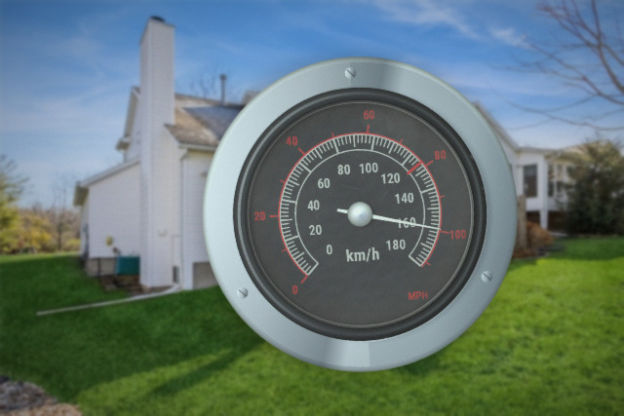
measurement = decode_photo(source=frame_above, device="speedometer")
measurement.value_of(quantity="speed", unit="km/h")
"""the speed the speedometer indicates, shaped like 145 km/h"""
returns 160 km/h
